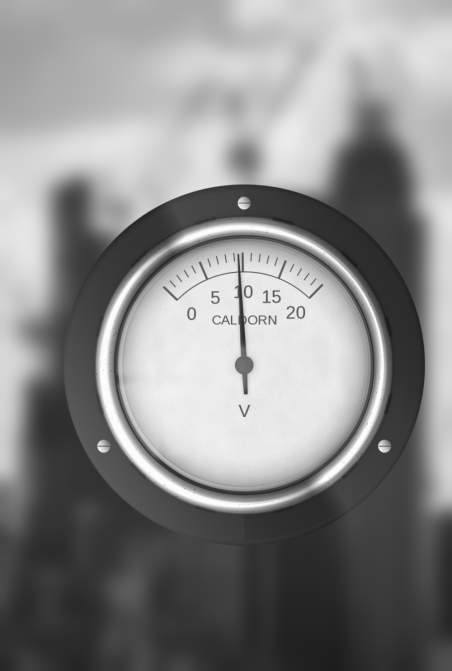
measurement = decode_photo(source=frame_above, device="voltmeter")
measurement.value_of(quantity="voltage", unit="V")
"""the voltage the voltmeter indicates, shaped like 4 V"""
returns 9.5 V
